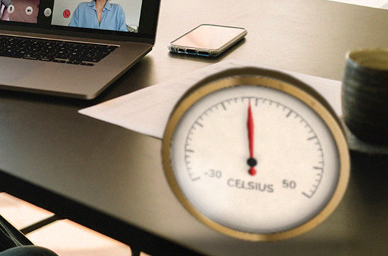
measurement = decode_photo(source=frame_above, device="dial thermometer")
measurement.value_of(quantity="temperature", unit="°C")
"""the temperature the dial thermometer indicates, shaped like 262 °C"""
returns 8 °C
